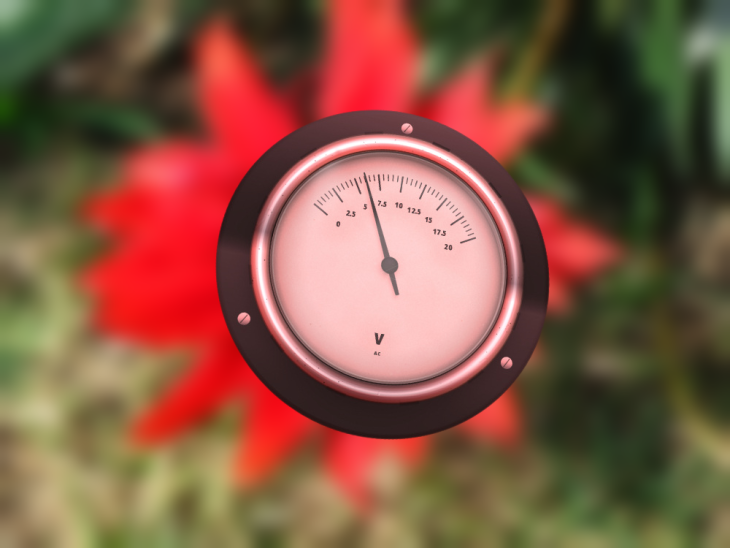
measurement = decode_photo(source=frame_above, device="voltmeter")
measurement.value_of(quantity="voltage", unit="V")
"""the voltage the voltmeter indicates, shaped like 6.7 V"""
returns 6 V
